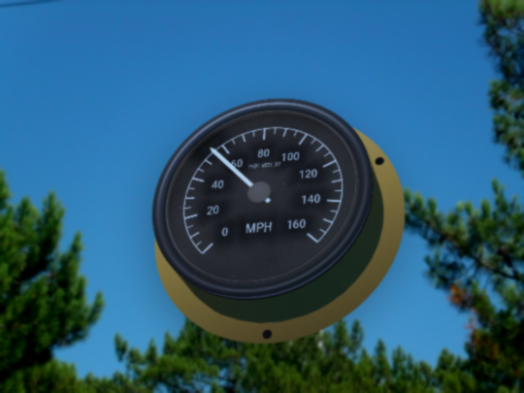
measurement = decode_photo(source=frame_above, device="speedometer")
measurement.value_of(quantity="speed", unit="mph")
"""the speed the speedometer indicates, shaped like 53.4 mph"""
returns 55 mph
